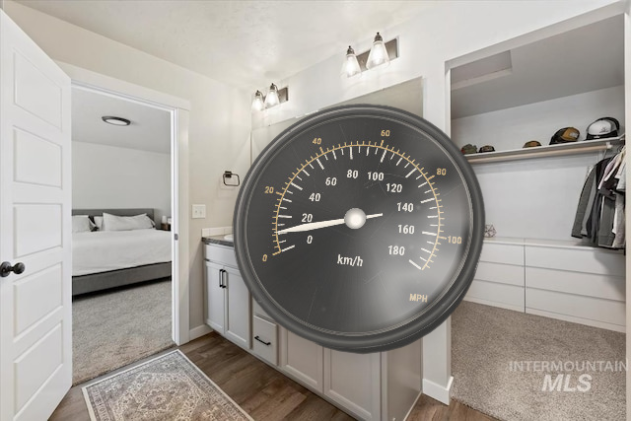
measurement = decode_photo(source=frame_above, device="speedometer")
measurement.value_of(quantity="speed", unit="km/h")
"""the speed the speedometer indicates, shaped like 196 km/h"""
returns 10 km/h
